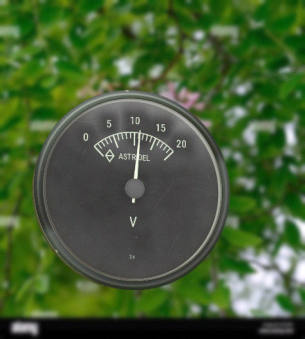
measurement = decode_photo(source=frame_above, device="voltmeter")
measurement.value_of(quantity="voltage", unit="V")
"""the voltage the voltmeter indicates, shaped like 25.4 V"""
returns 11 V
